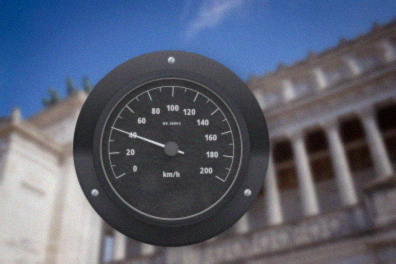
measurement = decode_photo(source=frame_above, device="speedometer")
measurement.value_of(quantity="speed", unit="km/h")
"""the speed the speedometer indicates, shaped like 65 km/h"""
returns 40 km/h
